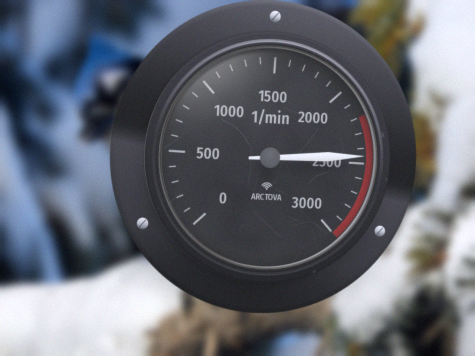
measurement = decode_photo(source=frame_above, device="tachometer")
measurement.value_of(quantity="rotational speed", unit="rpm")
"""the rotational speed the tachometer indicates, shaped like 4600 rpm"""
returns 2450 rpm
